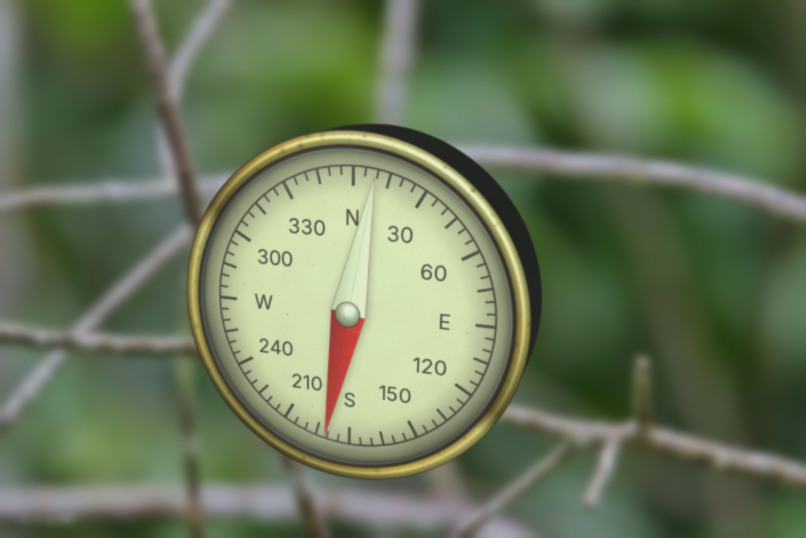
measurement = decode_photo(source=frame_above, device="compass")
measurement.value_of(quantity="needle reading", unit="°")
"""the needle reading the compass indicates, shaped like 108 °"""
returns 190 °
